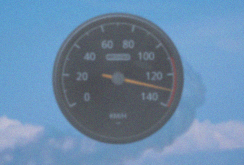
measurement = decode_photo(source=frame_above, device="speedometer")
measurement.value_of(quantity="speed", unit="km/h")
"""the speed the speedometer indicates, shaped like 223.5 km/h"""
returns 130 km/h
